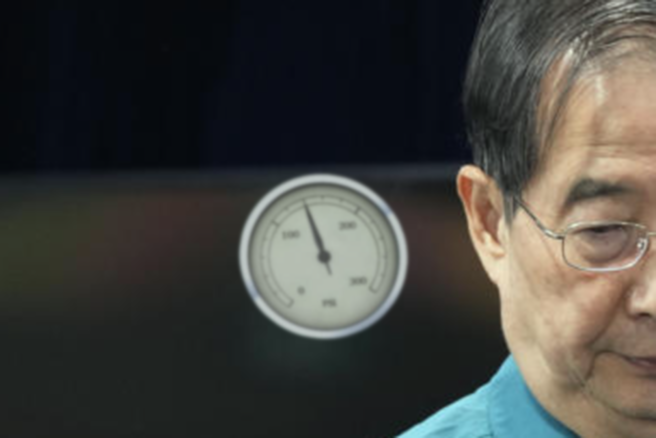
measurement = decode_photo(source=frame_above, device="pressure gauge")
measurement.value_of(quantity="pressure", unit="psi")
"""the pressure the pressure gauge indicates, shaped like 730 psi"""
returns 140 psi
